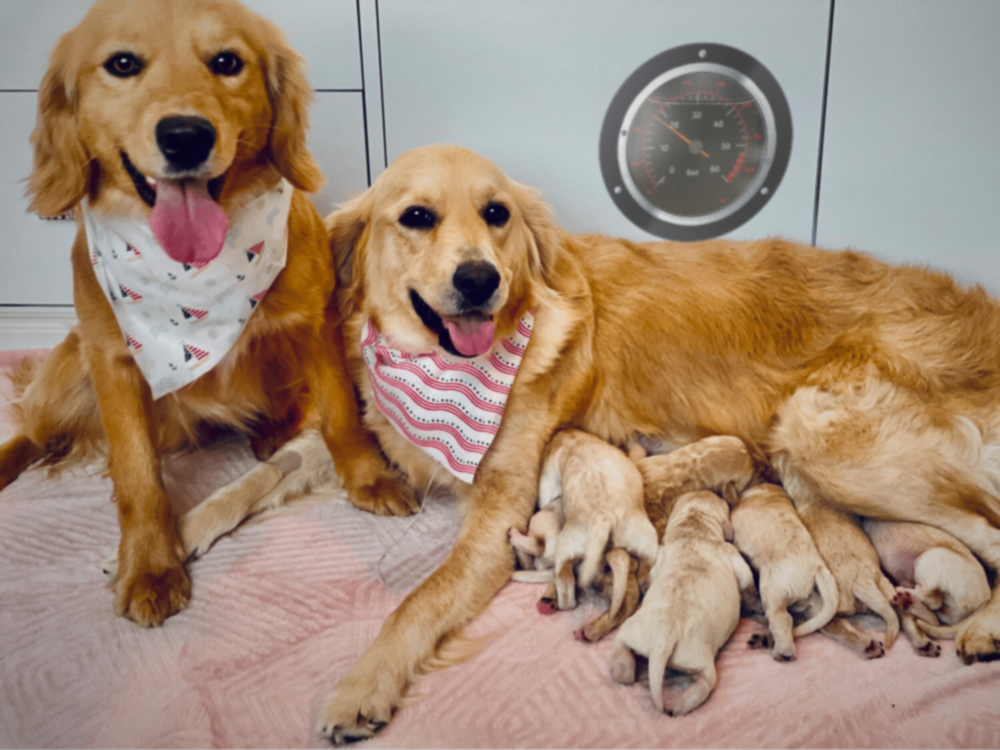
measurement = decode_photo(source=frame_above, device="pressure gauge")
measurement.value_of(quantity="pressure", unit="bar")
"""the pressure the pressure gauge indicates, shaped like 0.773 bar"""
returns 18 bar
